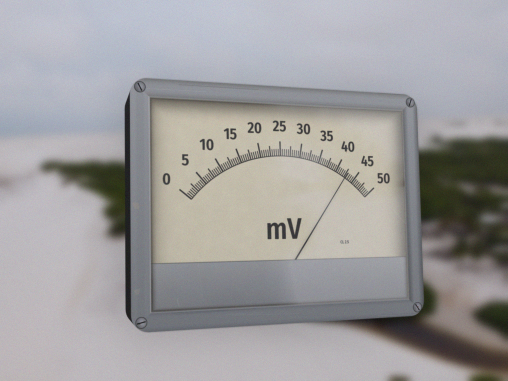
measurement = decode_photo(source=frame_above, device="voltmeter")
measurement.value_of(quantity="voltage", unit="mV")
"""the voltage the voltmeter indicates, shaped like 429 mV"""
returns 42.5 mV
